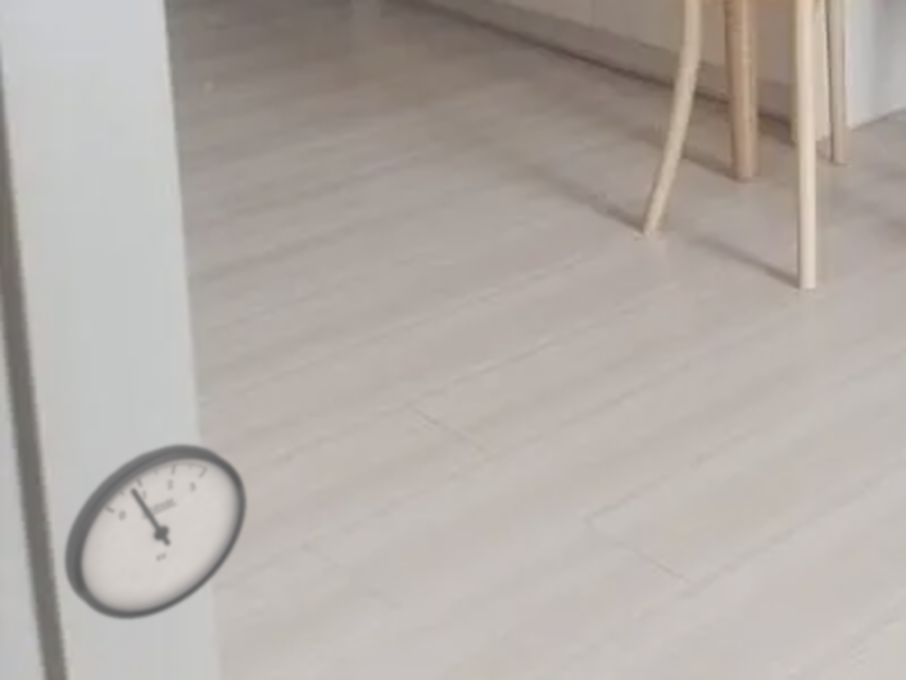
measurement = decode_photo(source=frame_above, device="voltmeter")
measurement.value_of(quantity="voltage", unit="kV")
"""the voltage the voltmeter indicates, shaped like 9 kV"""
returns 0.75 kV
